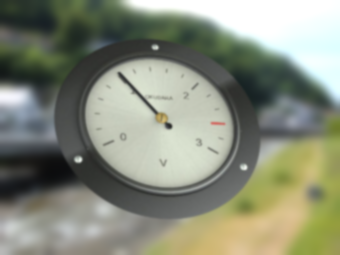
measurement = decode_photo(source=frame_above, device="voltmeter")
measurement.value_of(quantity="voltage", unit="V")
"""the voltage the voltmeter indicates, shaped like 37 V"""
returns 1 V
